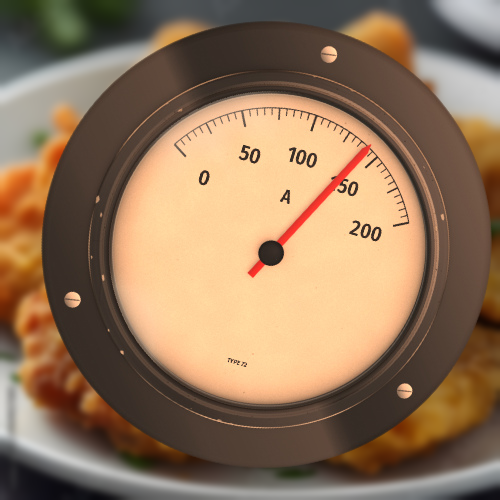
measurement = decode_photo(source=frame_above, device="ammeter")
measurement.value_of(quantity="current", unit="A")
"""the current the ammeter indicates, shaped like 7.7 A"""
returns 140 A
